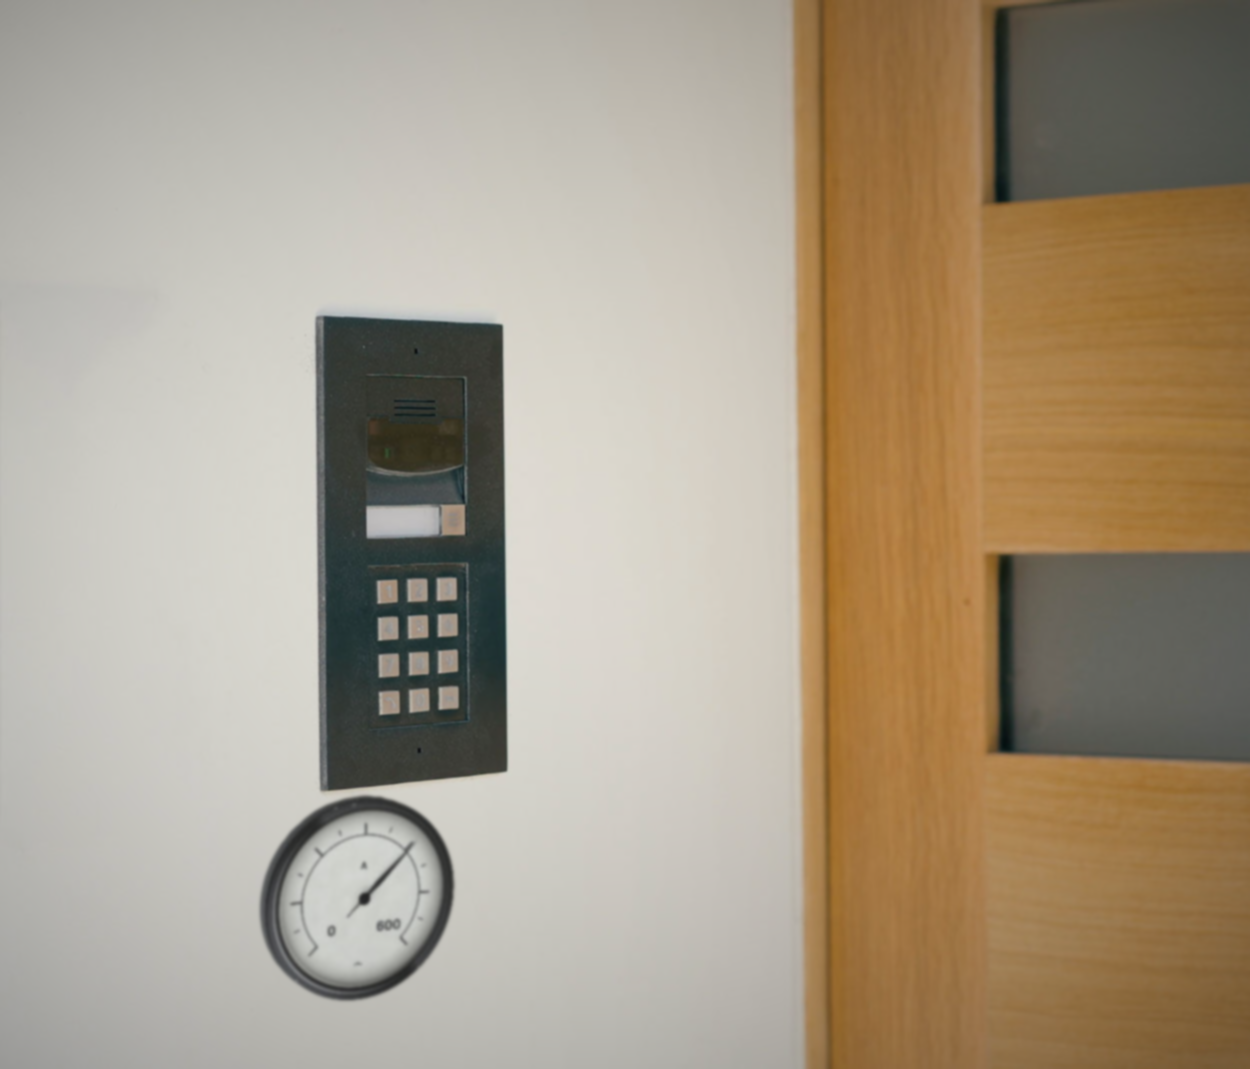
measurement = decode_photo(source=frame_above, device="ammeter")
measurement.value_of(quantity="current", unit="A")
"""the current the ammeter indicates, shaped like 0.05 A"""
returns 400 A
